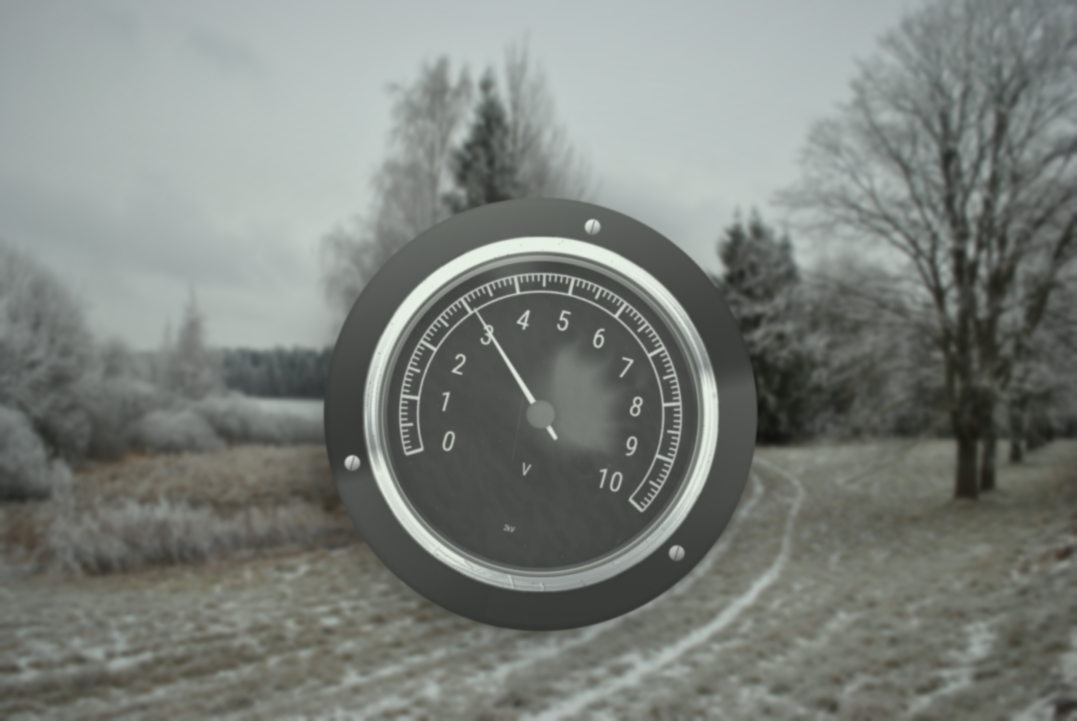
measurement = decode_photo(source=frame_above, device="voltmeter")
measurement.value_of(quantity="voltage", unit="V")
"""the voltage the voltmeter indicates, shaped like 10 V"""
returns 3.1 V
